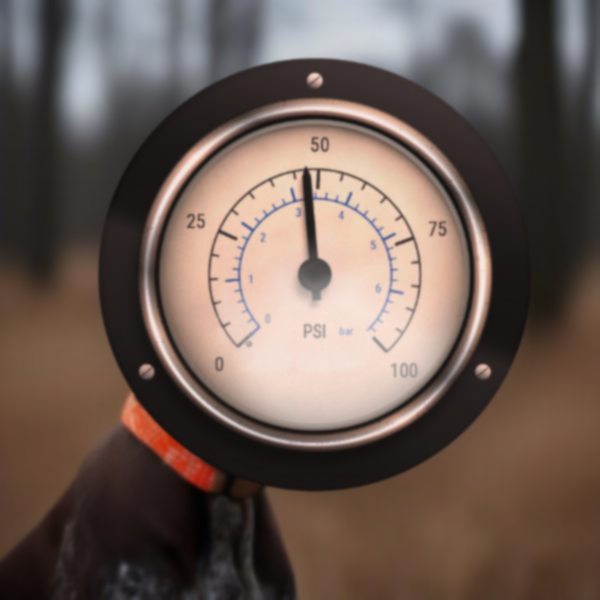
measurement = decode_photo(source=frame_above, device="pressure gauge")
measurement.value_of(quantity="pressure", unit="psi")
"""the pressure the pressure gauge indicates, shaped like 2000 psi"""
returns 47.5 psi
